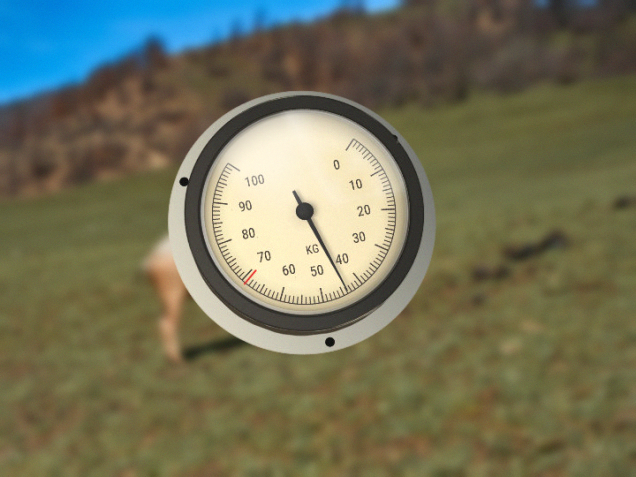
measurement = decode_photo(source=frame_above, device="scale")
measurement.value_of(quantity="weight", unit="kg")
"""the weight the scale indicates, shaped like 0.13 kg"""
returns 44 kg
